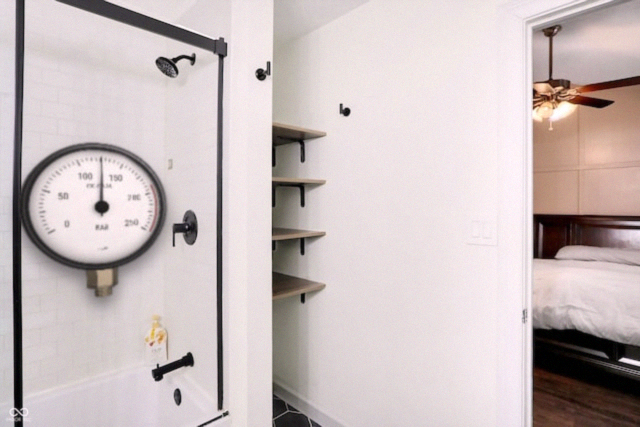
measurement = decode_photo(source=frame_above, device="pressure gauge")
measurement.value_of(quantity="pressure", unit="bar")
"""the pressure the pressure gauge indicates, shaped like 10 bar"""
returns 125 bar
